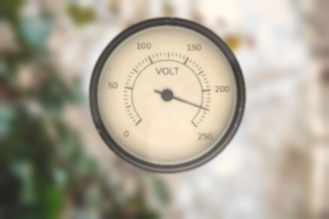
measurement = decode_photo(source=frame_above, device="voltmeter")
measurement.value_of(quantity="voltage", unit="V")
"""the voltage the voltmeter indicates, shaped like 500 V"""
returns 225 V
